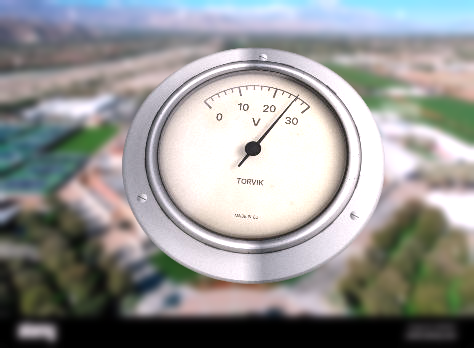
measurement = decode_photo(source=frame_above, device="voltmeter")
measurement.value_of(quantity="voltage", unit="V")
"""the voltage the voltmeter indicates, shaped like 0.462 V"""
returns 26 V
